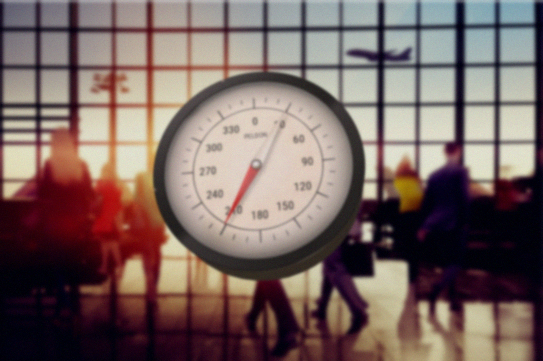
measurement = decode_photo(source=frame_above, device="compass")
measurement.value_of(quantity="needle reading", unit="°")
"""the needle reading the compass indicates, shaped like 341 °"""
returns 210 °
